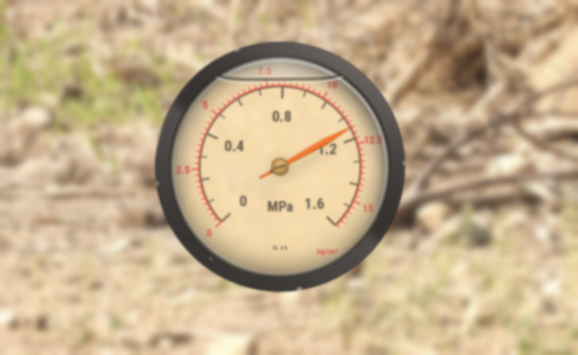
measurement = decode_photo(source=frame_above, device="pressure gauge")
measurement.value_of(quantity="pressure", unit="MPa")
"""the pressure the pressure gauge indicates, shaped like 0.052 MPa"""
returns 1.15 MPa
